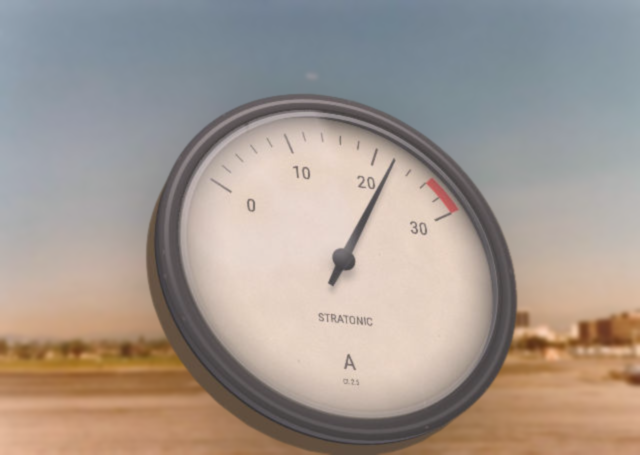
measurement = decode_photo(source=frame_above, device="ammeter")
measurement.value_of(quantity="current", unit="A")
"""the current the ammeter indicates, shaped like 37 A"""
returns 22 A
